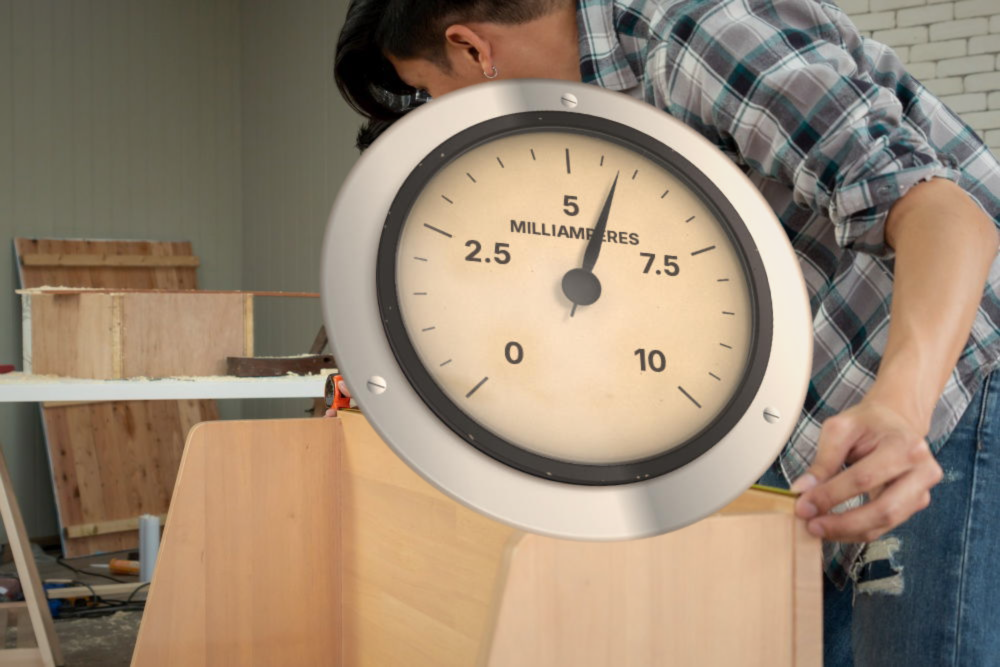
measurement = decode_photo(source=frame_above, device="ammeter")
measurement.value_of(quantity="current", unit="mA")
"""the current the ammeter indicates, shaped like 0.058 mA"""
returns 5.75 mA
